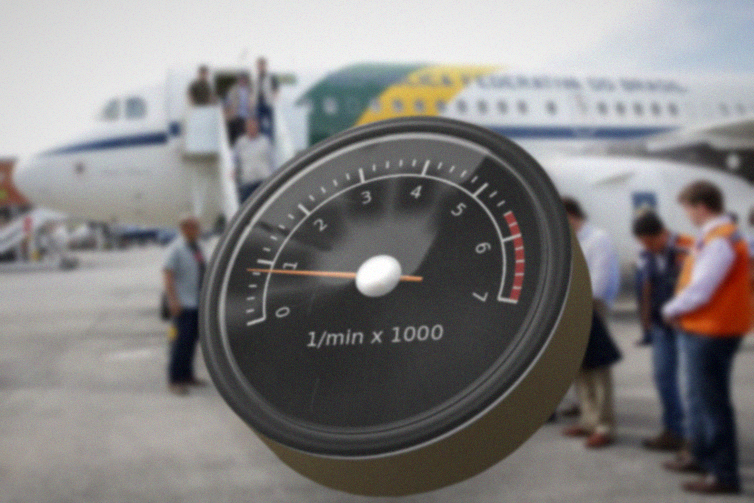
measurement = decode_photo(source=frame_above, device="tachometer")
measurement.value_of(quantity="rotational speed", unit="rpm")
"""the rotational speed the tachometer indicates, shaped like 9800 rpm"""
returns 800 rpm
